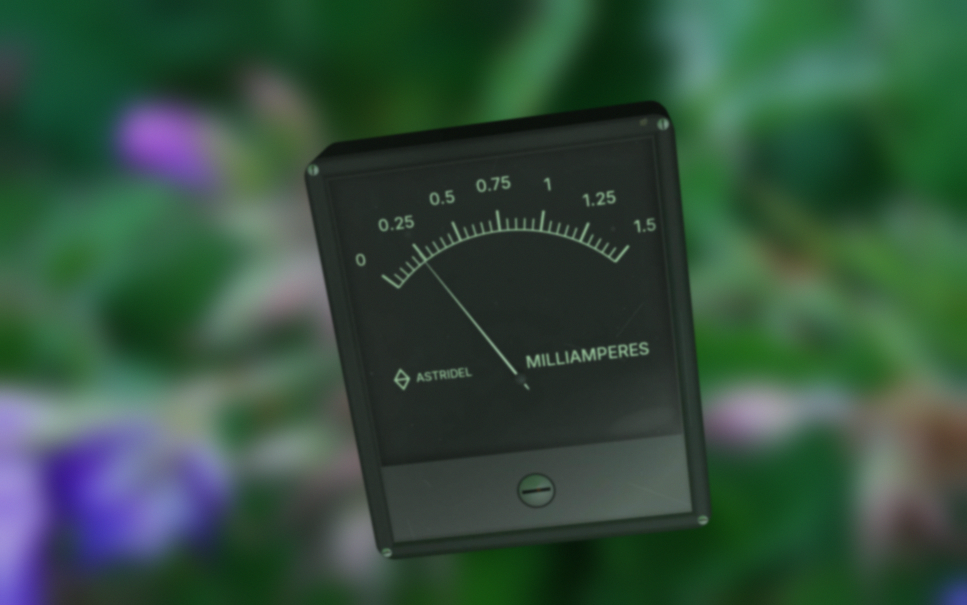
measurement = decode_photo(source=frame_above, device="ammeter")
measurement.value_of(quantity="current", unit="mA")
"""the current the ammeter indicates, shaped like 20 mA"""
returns 0.25 mA
